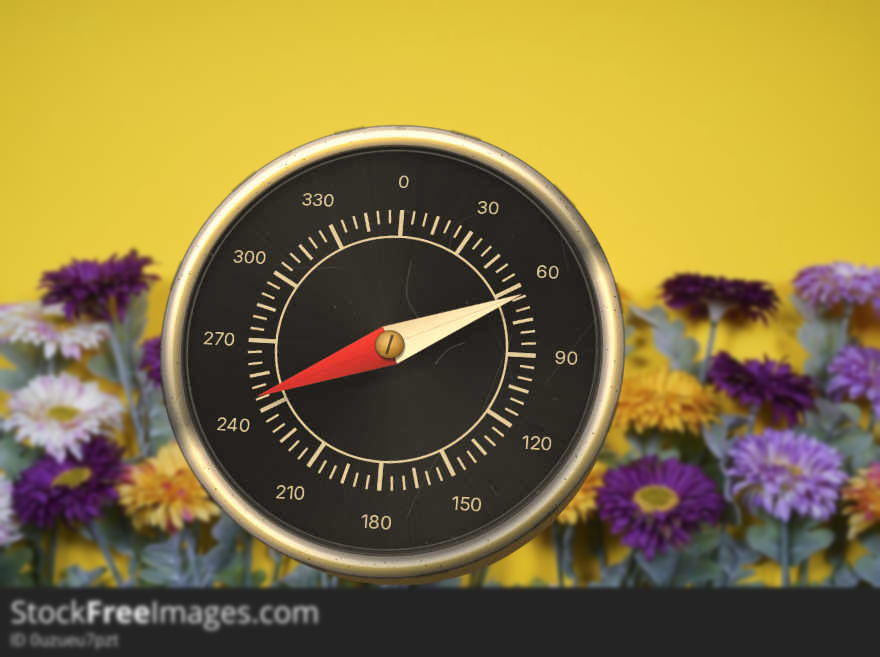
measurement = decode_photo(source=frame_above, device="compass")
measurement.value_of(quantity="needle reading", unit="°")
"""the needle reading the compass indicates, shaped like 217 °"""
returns 245 °
